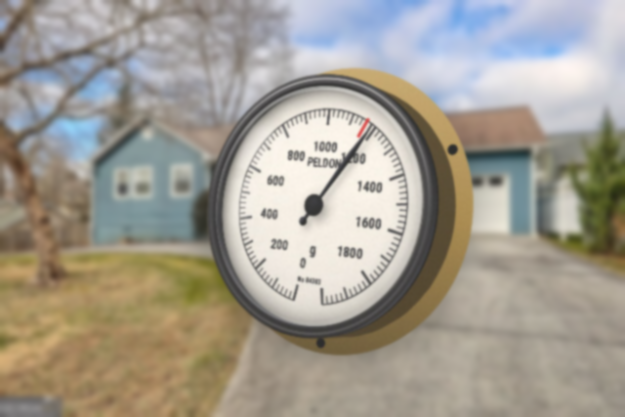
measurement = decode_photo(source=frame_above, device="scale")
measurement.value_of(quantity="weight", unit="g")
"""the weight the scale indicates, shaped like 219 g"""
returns 1200 g
